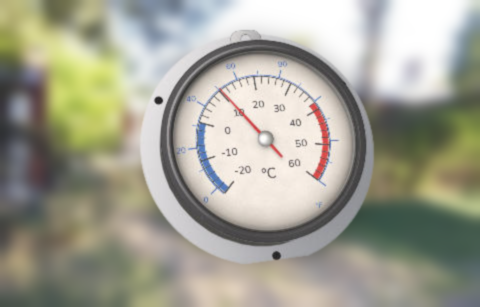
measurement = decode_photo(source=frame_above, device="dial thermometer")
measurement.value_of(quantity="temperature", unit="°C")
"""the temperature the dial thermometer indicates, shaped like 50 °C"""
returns 10 °C
